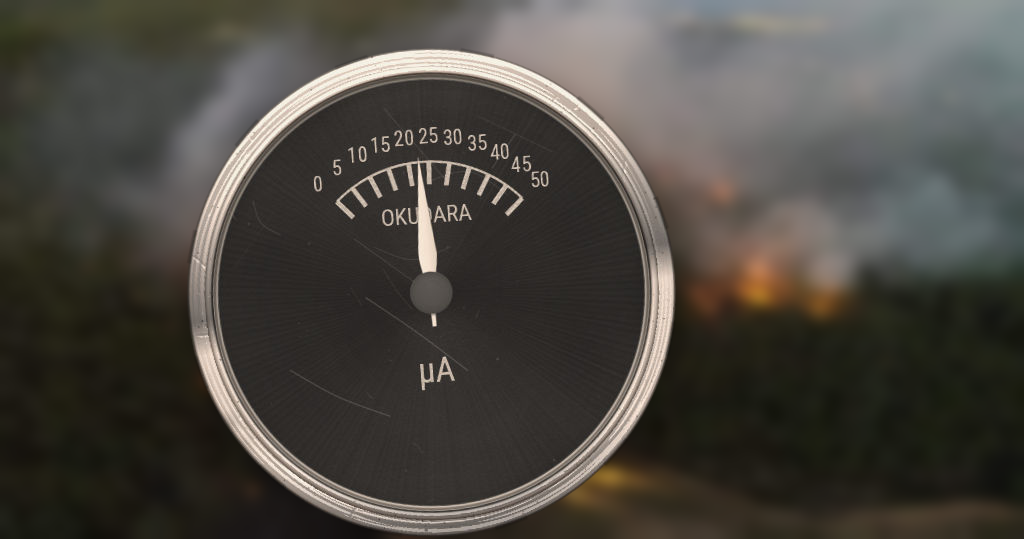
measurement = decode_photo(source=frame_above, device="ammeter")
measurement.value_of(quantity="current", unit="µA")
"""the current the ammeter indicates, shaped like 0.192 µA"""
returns 22.5 µA
